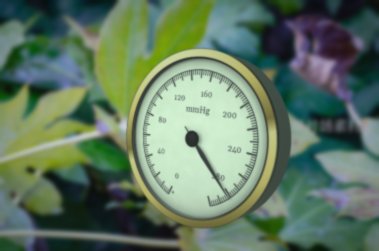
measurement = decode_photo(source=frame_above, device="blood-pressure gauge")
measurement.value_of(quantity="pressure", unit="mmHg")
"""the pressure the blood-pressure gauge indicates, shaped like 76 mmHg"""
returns 280 mmHg
